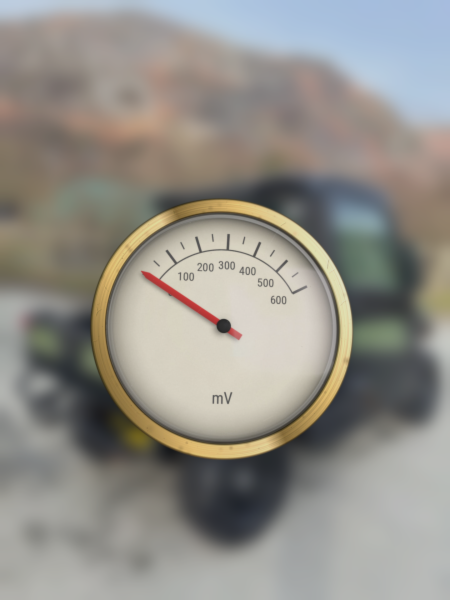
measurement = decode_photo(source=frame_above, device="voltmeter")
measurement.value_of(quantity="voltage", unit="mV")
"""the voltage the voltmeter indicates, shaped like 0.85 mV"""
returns 0 mV
